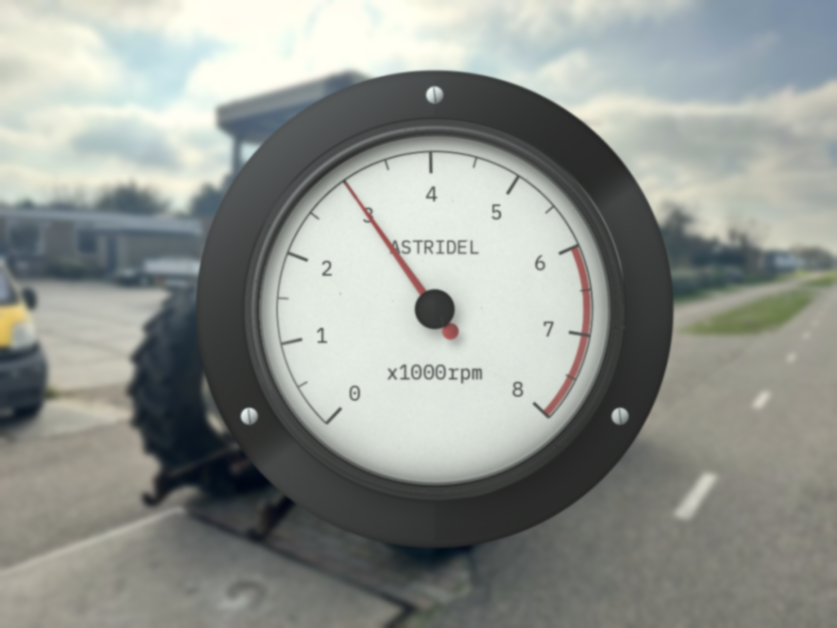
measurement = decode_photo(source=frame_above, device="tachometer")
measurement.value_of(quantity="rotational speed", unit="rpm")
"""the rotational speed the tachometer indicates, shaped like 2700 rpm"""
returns 3000 rpm
